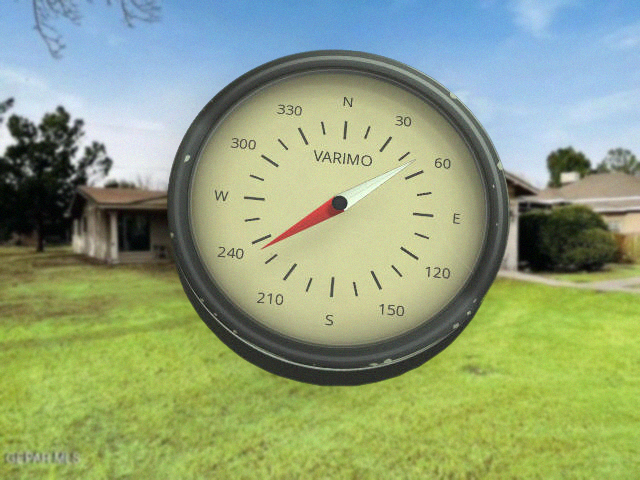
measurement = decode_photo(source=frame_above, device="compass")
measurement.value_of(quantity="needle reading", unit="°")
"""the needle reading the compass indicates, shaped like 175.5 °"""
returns 232.5 °
